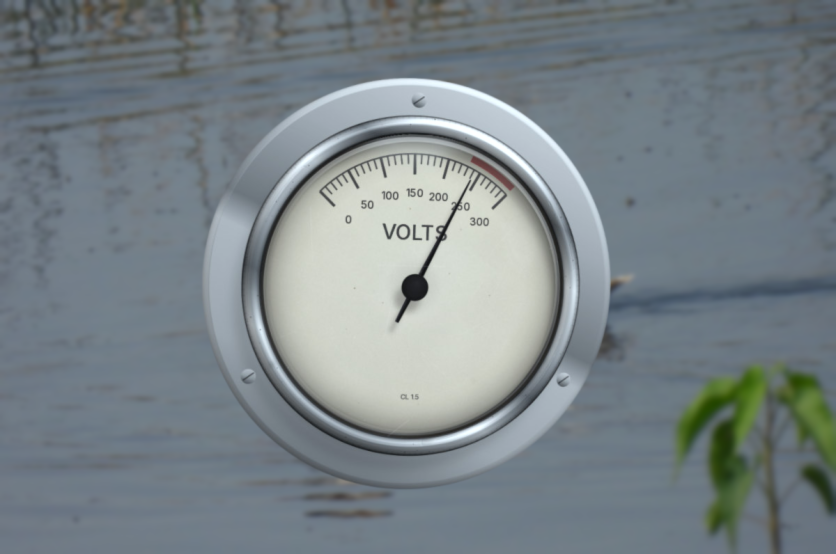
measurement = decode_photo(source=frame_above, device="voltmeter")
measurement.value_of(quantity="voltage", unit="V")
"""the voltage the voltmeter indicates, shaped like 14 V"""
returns 240 V
